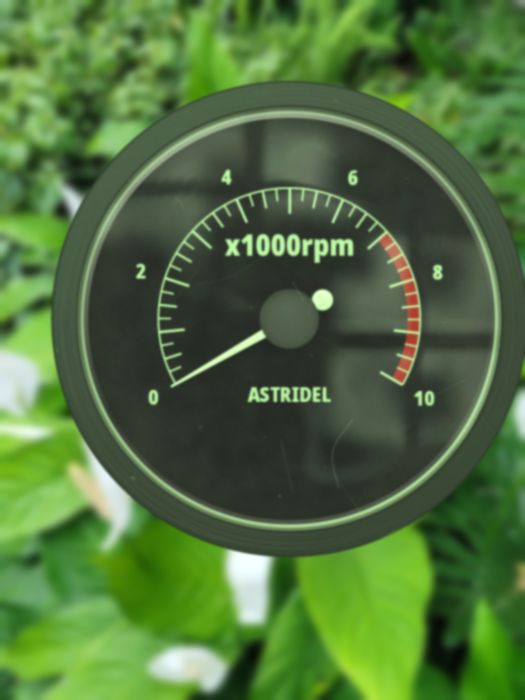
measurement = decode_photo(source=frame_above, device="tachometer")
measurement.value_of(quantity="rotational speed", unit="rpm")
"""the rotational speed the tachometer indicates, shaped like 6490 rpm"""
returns 0 rpm
